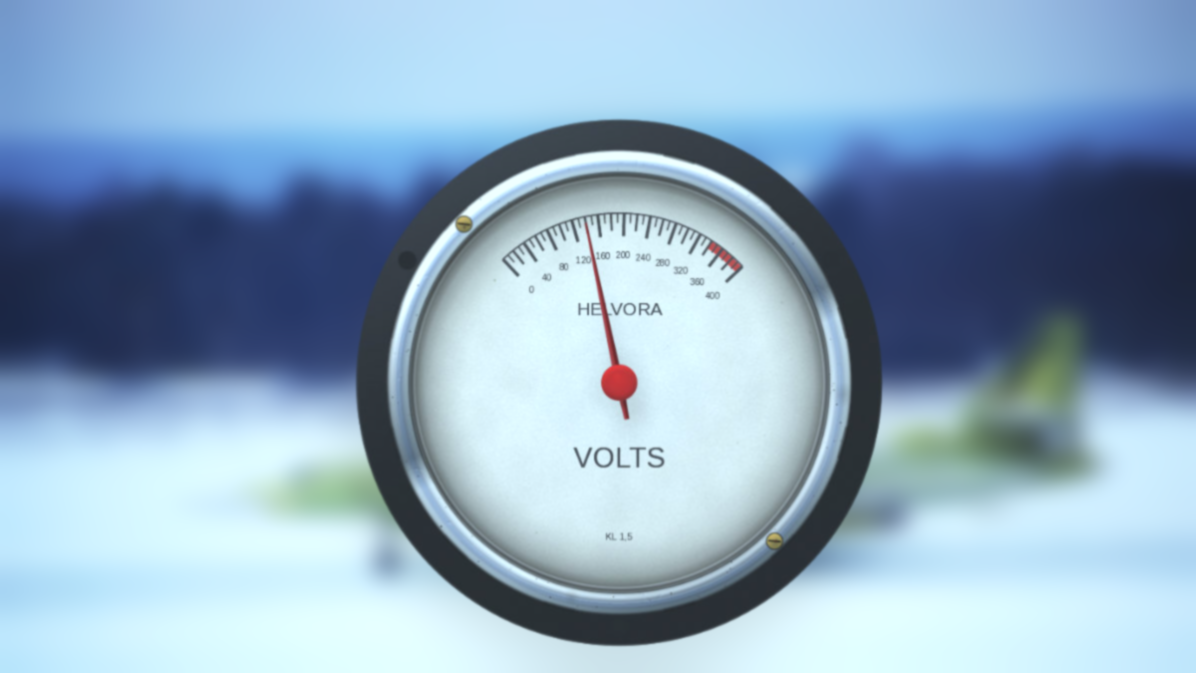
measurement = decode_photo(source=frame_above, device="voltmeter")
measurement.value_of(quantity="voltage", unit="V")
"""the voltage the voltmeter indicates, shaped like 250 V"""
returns 140 V
